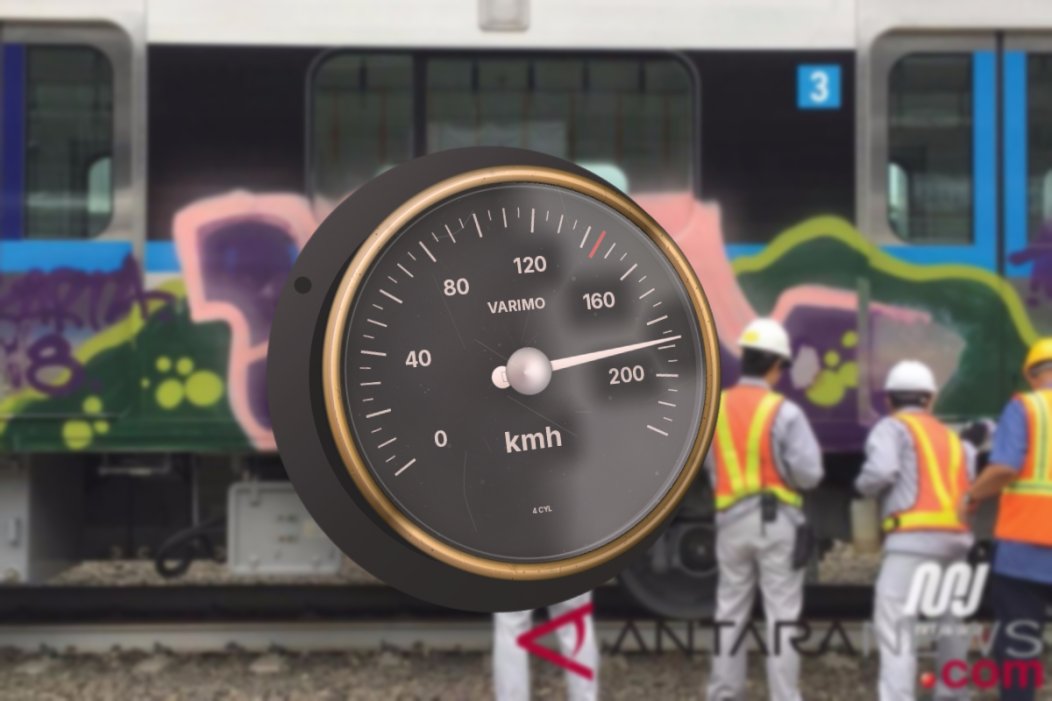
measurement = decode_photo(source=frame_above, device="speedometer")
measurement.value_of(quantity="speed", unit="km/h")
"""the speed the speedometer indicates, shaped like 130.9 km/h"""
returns 187.5 km/h
